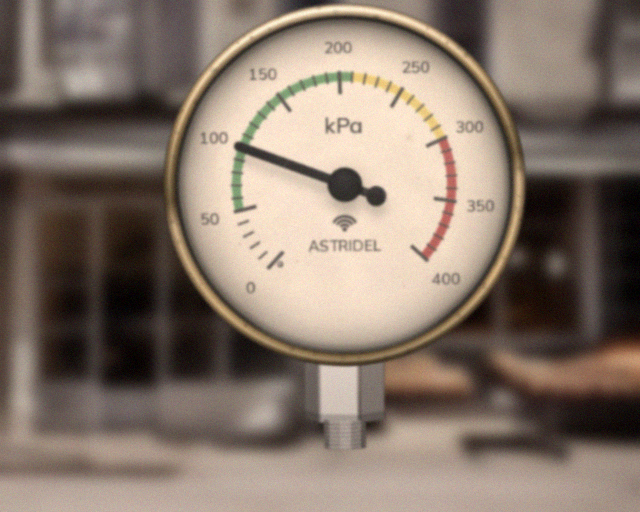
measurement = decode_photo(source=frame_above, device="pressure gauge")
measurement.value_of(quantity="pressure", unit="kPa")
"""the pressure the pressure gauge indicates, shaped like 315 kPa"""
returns 100 kPa
